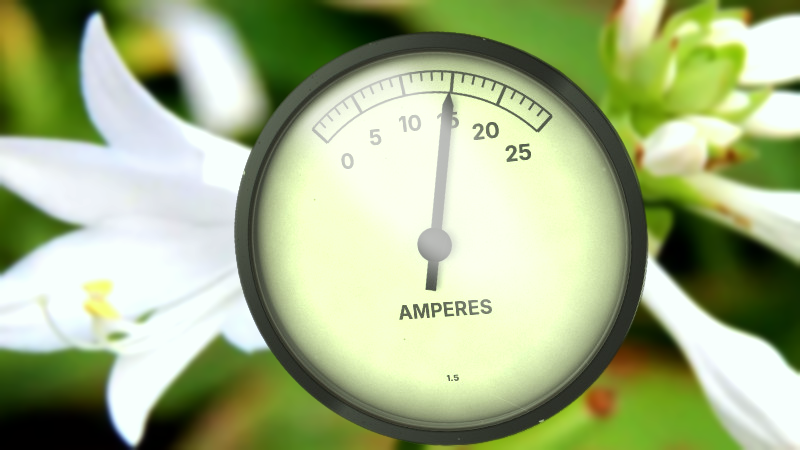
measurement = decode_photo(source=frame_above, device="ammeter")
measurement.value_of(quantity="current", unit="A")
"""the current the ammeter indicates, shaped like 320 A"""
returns 15 A
